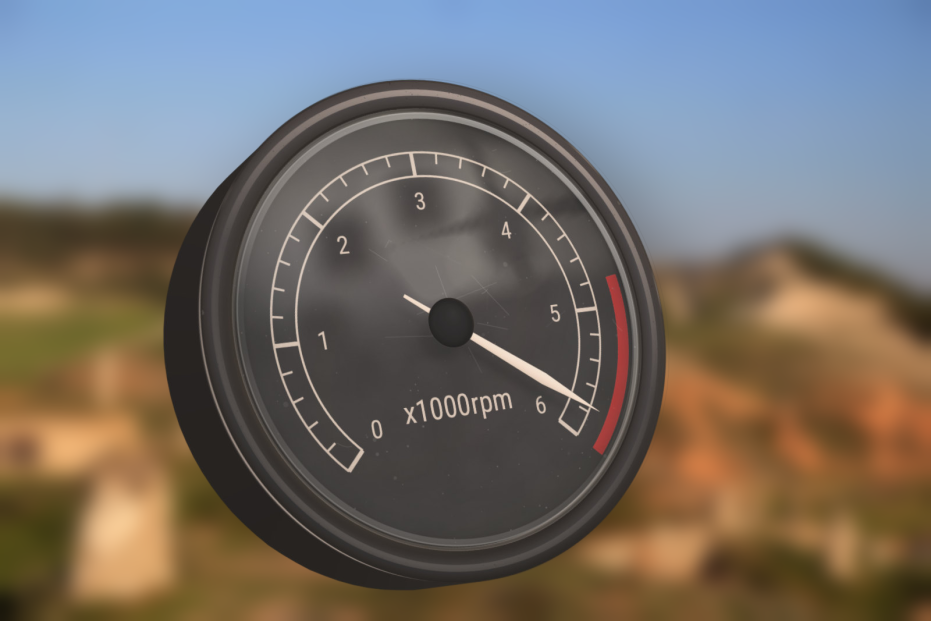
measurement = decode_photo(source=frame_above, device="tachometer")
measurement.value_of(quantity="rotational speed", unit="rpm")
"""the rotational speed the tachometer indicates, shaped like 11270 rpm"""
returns 5800 rpm
